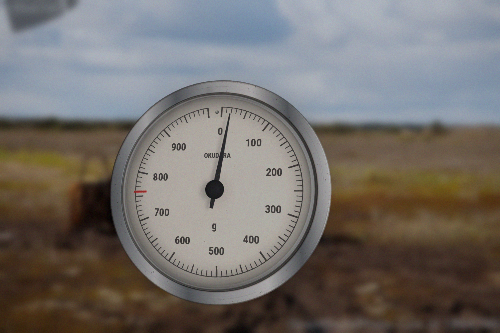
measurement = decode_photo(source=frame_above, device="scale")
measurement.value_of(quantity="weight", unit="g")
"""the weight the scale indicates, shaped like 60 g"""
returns 20 g
